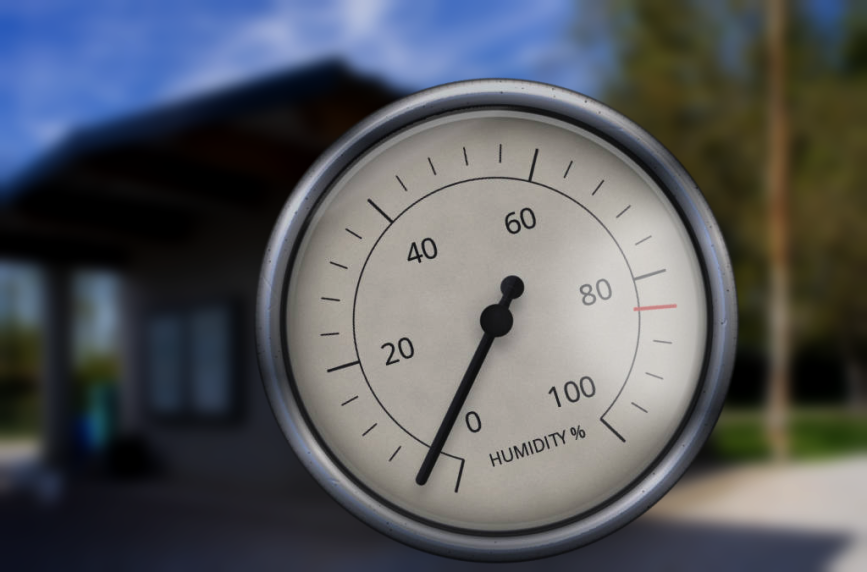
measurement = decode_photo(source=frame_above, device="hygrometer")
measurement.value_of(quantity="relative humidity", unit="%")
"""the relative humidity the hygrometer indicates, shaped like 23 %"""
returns 4 %
